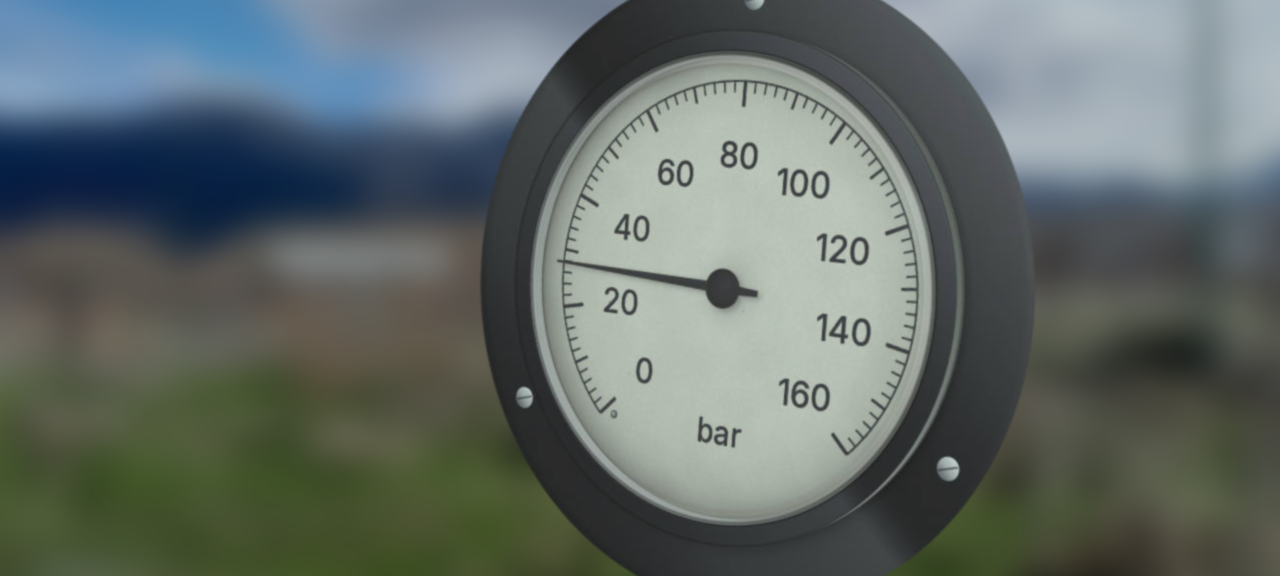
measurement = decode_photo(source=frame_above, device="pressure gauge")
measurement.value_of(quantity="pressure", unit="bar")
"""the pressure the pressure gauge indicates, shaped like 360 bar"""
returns 28 bar
